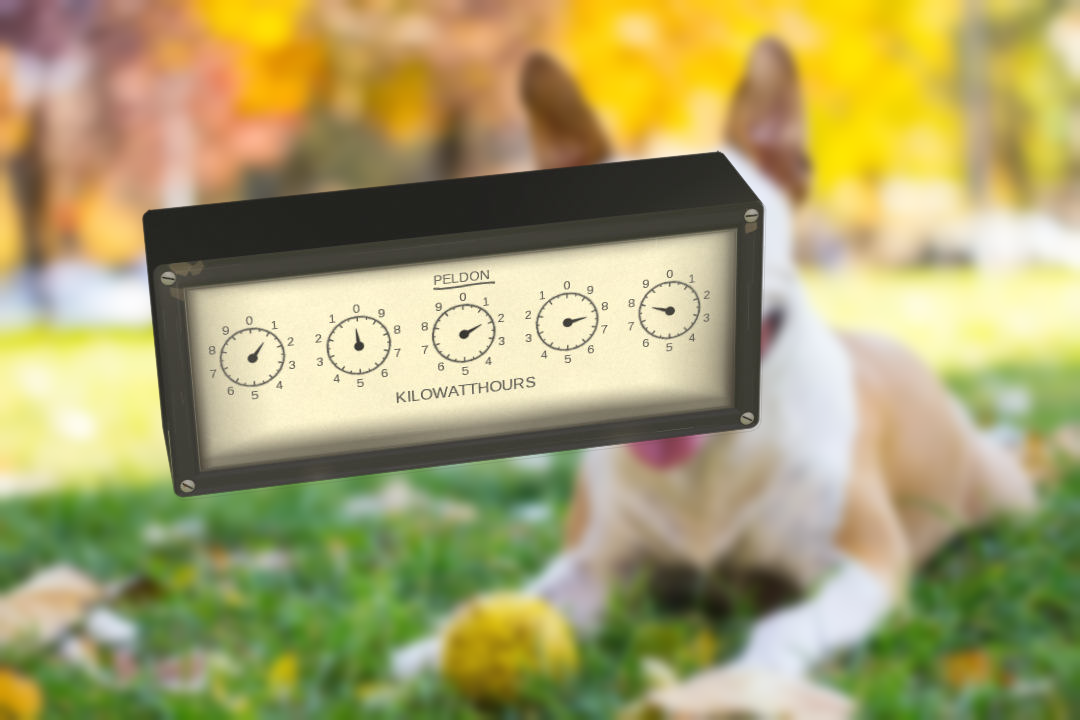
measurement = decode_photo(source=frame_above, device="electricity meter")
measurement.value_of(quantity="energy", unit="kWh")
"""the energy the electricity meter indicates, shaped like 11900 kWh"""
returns 10178 kWh
